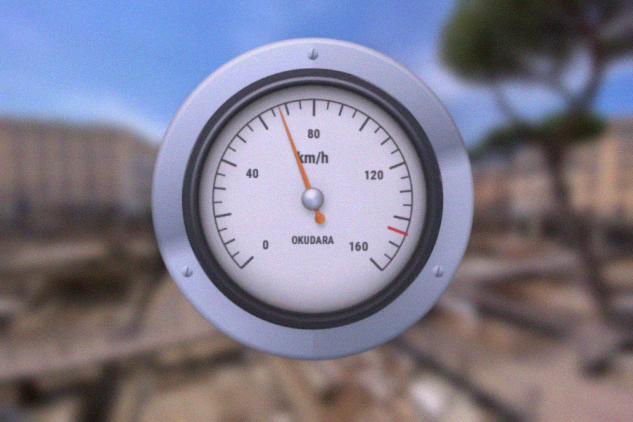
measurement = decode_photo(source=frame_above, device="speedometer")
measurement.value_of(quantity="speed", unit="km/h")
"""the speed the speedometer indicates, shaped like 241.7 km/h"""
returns 67.5 km/h
